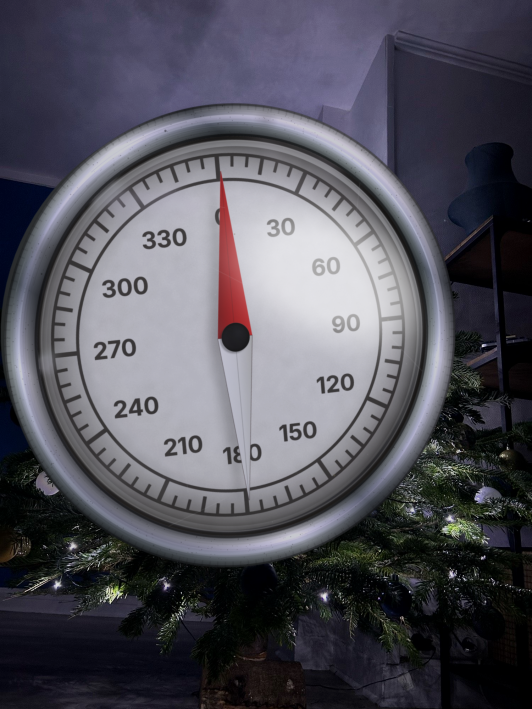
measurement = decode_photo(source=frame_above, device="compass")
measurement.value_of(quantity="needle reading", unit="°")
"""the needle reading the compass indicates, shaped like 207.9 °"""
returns 0 °
